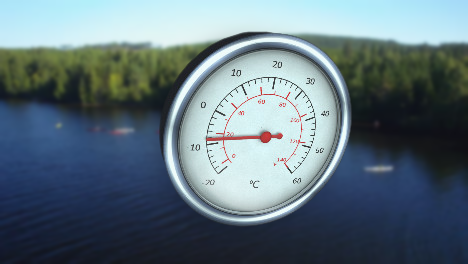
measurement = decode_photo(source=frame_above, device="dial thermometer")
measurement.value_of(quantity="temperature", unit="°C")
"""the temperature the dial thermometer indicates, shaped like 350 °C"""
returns -8 °C
